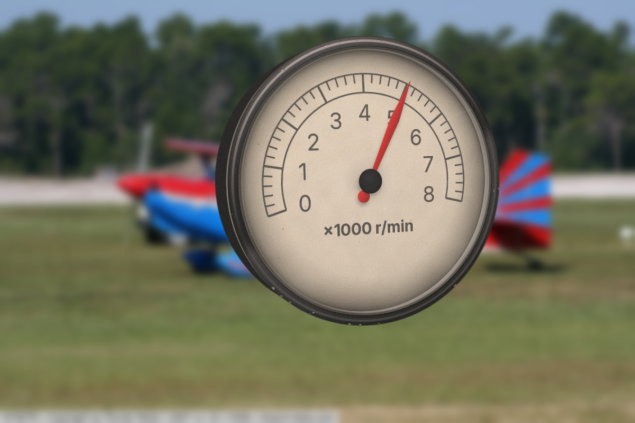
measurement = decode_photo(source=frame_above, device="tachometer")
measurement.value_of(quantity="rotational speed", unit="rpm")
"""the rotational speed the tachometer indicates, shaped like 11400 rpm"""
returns 5000 rpm
